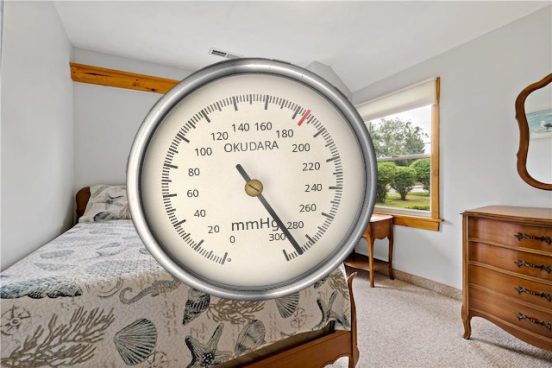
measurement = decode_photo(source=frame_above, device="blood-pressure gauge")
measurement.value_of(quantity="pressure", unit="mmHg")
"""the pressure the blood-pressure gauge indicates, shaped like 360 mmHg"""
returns 290 mmHg
